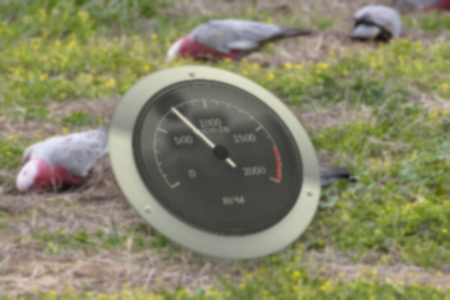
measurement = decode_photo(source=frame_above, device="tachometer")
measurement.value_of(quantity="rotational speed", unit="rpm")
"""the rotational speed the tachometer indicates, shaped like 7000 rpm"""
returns 700 rpm
